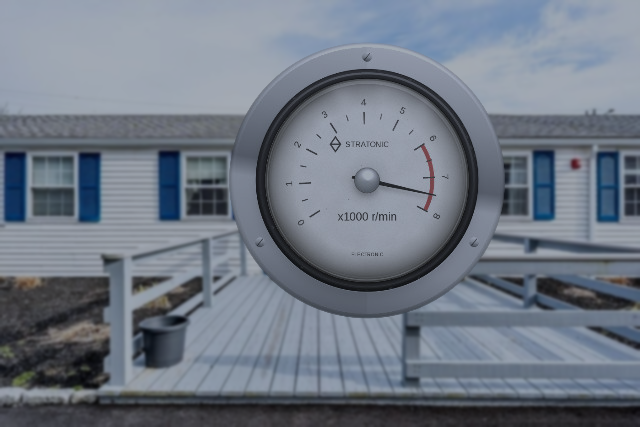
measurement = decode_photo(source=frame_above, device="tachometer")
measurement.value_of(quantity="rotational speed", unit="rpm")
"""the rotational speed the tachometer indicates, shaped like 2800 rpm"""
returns 7500 rpm
